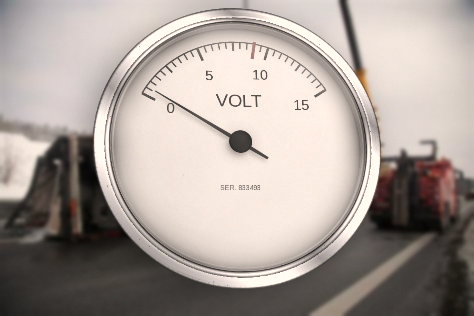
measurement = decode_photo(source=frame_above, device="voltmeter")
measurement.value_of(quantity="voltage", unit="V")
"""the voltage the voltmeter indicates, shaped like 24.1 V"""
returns 0.5 V
